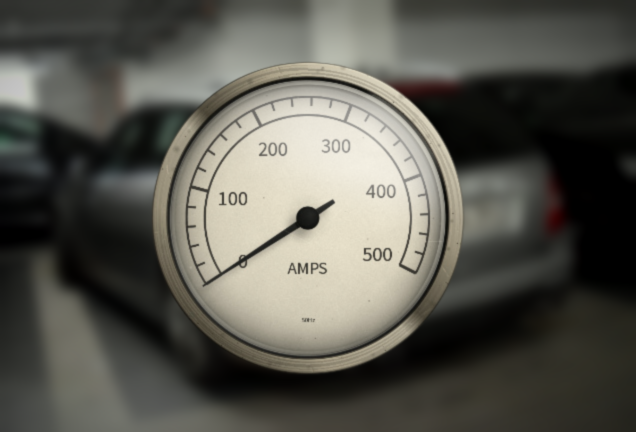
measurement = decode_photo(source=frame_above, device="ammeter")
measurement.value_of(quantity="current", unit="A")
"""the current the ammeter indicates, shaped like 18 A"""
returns 0 A
